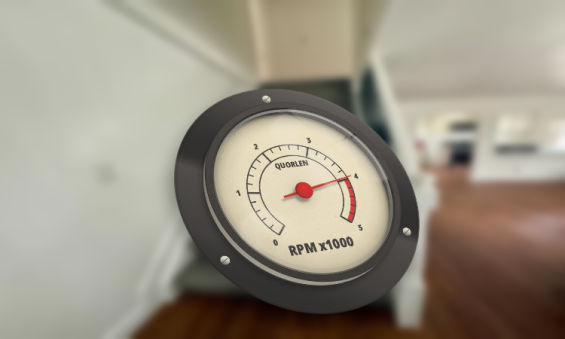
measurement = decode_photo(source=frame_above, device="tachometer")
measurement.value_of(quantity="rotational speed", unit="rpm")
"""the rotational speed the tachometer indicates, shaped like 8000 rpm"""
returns 4000 rpm
